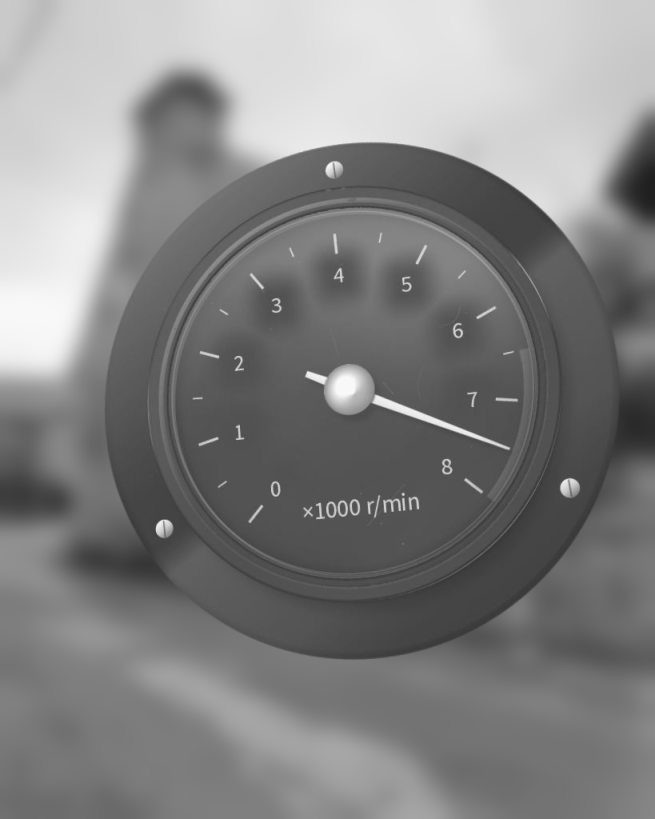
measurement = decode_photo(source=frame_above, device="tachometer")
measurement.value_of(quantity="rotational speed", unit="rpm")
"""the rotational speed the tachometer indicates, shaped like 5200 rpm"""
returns 7500 rpm
